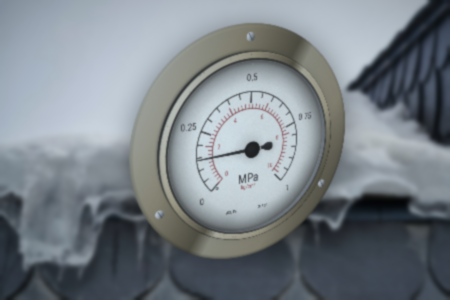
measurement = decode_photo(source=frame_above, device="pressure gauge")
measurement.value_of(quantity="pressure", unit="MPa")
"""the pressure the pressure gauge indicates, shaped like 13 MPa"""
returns 0.15 MPa
